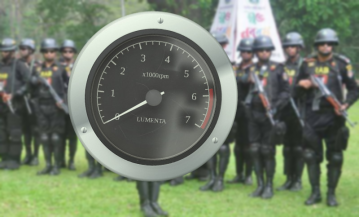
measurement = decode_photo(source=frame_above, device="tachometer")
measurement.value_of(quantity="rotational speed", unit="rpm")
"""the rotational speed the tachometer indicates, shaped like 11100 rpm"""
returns 0 rpm
